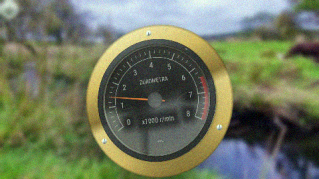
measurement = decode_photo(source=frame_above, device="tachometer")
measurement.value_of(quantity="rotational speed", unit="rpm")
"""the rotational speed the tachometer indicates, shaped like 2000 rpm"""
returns 1400 rpm
